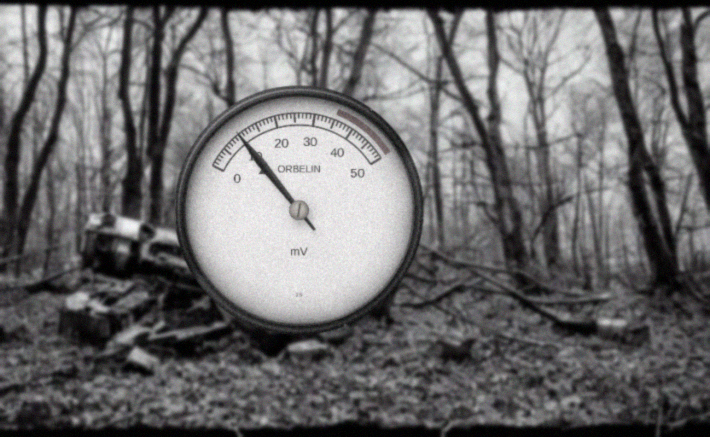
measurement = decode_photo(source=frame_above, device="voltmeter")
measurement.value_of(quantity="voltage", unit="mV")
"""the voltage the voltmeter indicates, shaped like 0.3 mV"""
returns 10 mV
